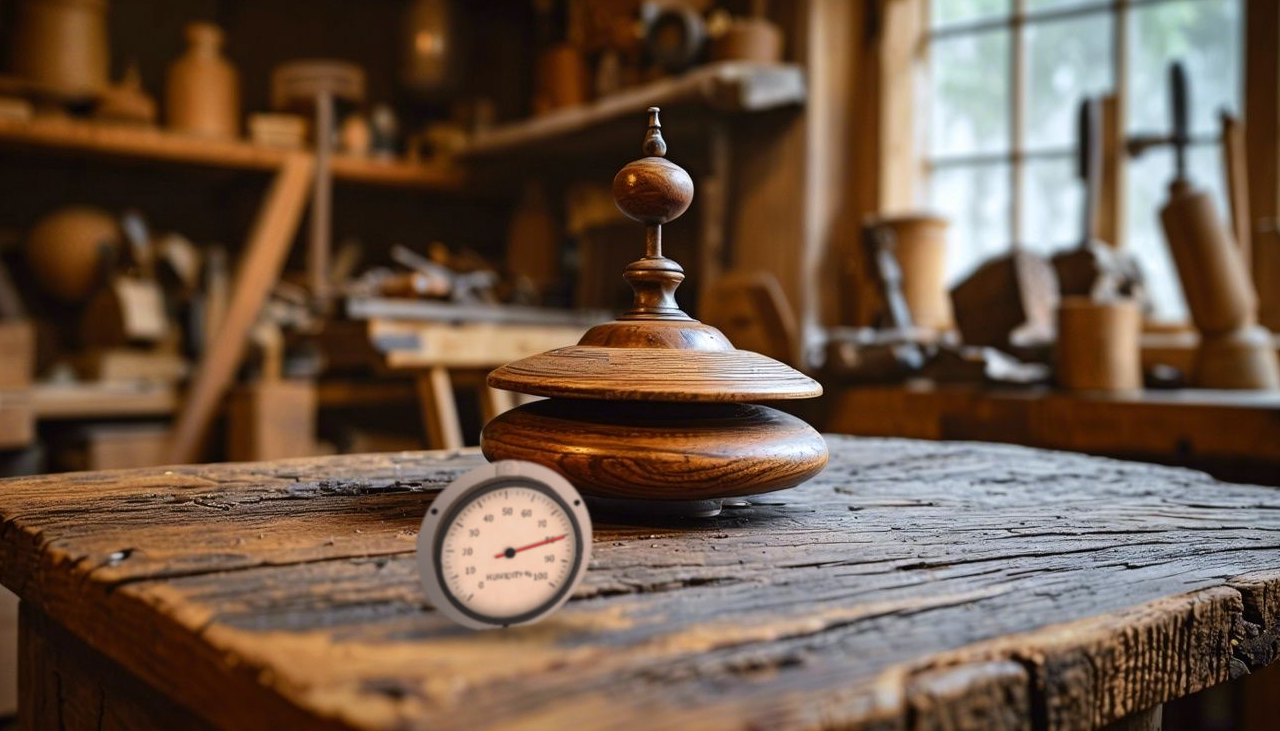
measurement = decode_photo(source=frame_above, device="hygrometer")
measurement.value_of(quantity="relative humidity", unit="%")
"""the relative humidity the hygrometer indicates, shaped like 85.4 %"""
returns 80 %
